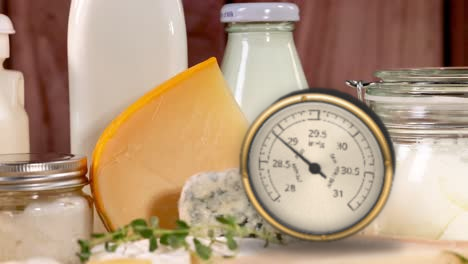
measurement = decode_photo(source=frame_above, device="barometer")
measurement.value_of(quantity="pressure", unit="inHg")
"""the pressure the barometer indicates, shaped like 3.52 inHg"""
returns 28.9 inHg
